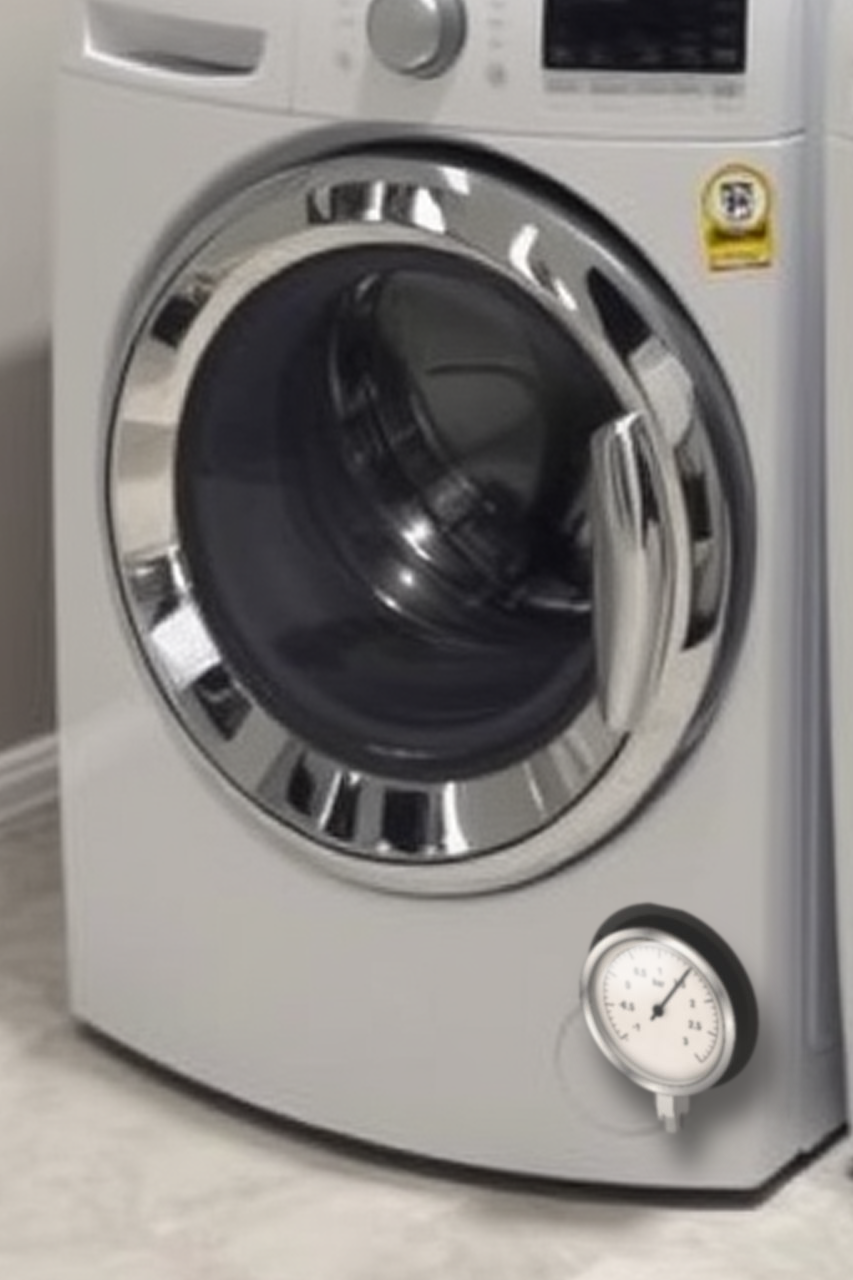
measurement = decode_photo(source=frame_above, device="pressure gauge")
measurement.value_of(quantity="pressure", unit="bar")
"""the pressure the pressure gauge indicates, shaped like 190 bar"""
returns 1.5 bar
